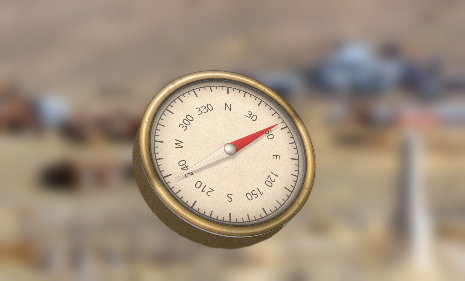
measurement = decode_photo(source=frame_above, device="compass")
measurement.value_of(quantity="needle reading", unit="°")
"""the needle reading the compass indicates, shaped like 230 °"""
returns 55 °
